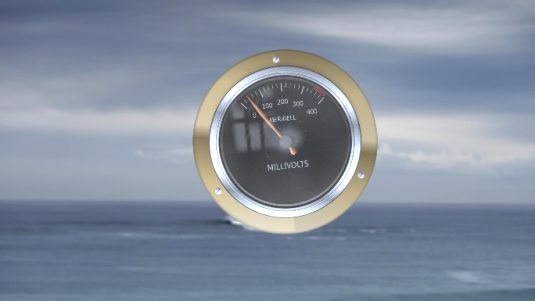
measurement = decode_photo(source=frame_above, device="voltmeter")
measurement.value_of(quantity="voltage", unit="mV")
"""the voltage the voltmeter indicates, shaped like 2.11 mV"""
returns 40 mV
